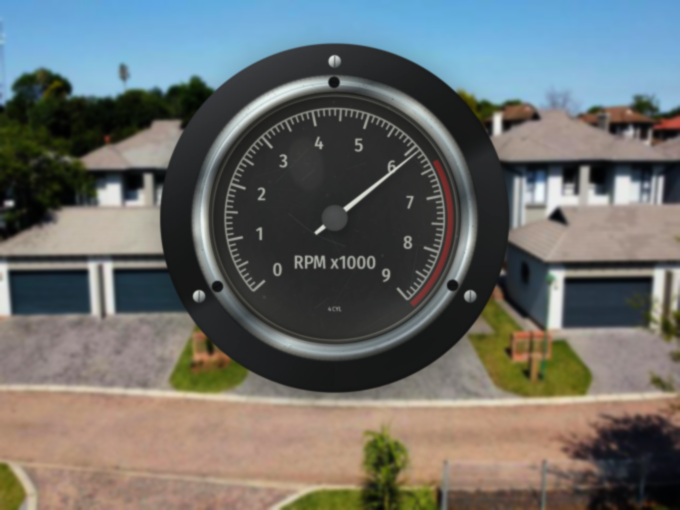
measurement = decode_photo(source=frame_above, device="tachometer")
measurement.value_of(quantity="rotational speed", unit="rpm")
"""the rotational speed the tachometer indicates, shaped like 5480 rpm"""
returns 6100 rpm
